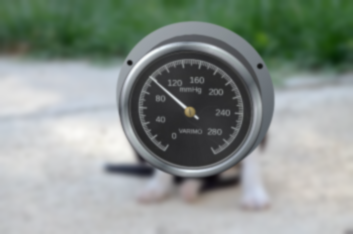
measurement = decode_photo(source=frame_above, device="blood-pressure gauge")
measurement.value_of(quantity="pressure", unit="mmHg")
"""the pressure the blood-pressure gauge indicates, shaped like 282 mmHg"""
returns 100 mmHg
